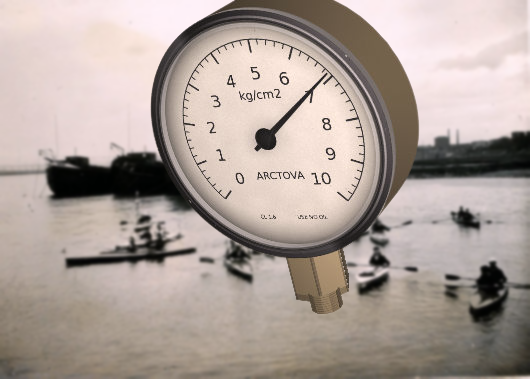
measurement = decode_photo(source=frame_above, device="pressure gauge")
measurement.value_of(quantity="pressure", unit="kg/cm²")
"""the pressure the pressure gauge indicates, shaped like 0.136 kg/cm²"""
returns 6.9 kg/cm²
